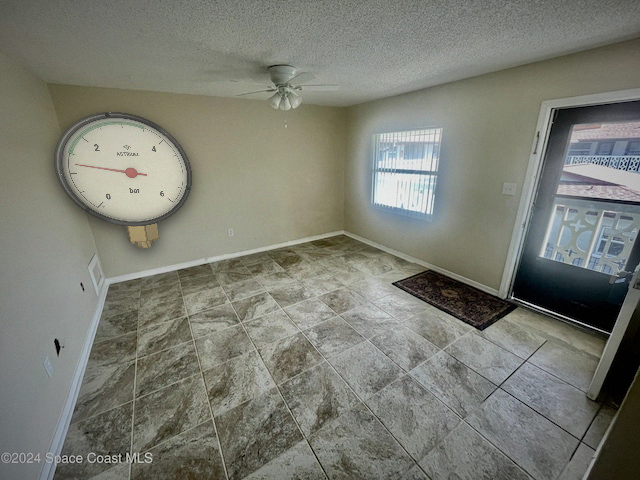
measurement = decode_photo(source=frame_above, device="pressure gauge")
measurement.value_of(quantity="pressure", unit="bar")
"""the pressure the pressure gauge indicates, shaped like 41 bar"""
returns 1.25 bar
